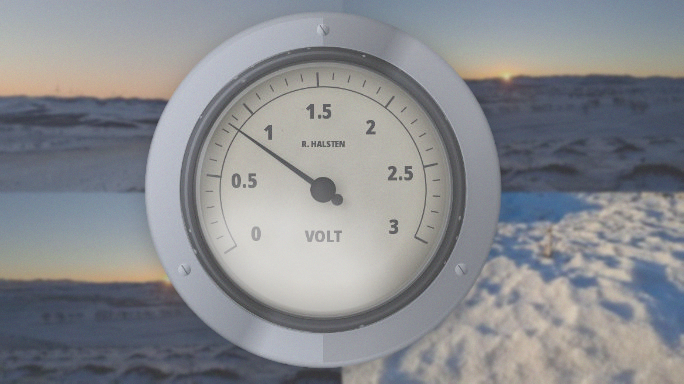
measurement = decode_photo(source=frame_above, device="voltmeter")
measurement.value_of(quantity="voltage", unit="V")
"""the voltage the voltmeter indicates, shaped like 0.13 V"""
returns 0.85 V
